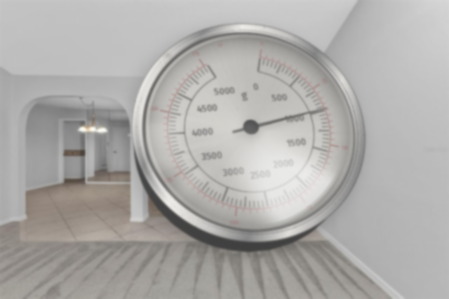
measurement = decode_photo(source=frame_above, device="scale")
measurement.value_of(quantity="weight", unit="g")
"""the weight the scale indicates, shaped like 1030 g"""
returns 1000 g
